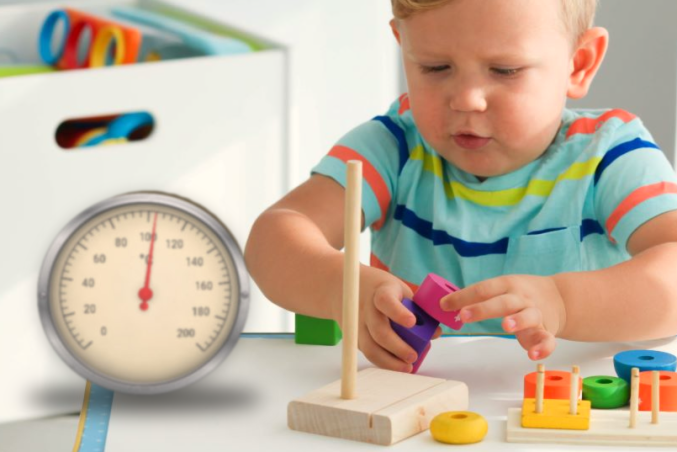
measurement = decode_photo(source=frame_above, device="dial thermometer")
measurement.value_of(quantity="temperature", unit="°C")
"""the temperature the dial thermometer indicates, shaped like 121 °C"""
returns 104 °C
